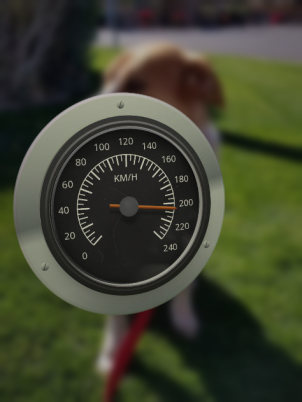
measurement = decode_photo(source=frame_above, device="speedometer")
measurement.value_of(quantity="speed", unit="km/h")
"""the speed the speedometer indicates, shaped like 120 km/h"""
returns 205 km/h
